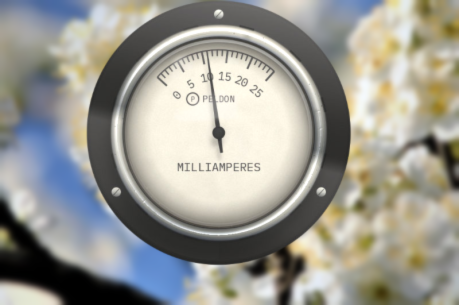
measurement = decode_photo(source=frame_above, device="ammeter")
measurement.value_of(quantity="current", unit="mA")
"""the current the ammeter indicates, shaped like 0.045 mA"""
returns 11 mA
